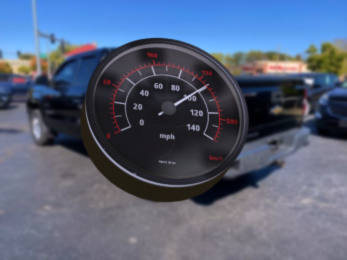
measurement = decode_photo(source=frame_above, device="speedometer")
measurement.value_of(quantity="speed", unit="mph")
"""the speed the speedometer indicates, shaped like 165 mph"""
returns 100 mph
